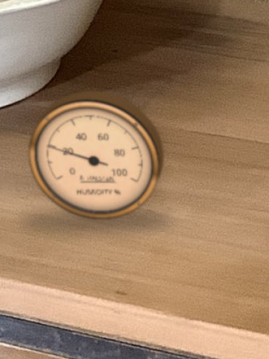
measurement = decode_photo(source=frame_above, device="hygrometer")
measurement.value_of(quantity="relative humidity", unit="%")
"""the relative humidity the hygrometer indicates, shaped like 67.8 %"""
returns 20 %
